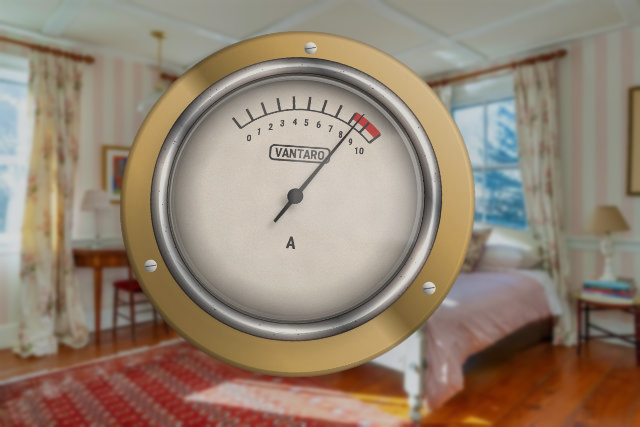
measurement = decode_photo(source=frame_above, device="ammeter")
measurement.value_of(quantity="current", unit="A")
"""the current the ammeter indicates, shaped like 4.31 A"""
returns 8.5 A
